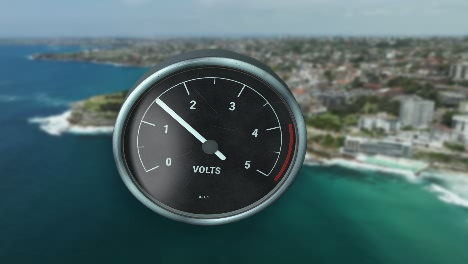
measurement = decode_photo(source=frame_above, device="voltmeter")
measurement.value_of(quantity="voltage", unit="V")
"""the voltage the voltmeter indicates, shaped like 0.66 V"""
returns 1.5 V
